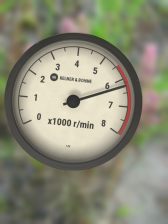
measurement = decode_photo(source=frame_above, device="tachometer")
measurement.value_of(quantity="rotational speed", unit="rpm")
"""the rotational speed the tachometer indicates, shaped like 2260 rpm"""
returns 6250 rpm
